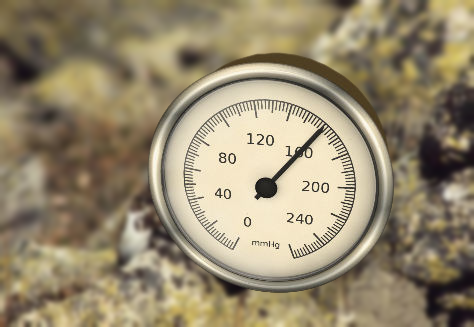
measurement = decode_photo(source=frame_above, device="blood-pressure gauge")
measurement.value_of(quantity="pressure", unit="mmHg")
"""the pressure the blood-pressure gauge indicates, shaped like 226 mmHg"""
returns 160 mmHg
